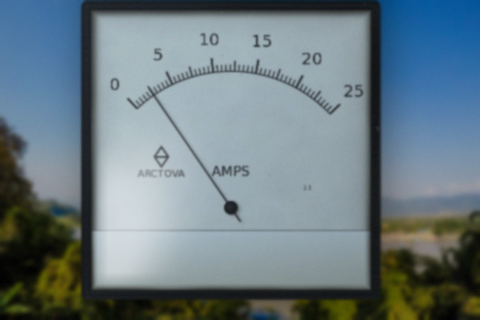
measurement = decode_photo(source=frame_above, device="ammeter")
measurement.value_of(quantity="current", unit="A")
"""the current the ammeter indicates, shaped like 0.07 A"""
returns 2.5 A
